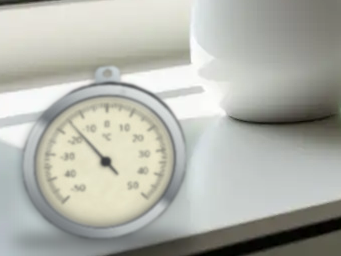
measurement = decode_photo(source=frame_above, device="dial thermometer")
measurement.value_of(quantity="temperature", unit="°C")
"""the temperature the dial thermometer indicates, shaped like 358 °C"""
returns -15 °C
